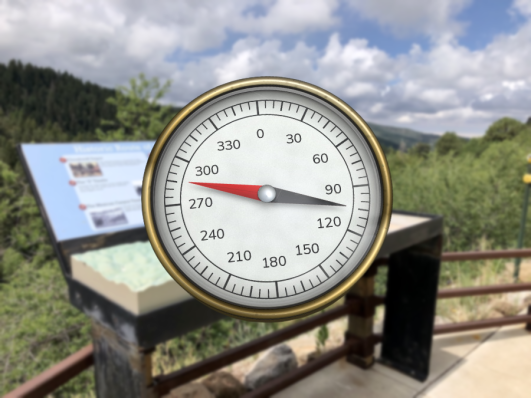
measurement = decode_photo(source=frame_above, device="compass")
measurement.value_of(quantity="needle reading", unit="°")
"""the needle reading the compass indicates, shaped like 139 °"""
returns 285 °
